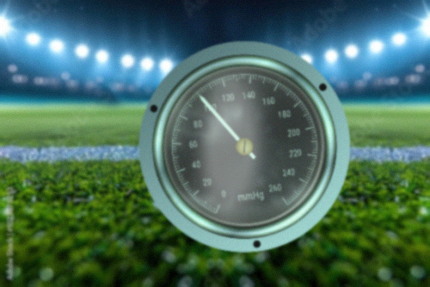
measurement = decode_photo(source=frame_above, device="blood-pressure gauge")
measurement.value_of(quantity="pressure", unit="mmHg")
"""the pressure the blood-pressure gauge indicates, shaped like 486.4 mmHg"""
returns 100 mmHg
